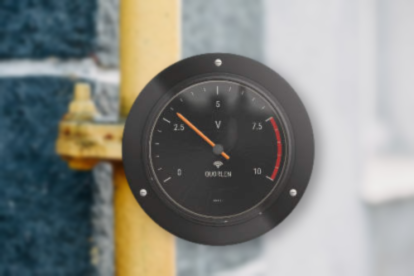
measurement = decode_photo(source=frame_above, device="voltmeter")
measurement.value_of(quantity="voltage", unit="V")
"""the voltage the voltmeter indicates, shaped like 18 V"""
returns 3 V
